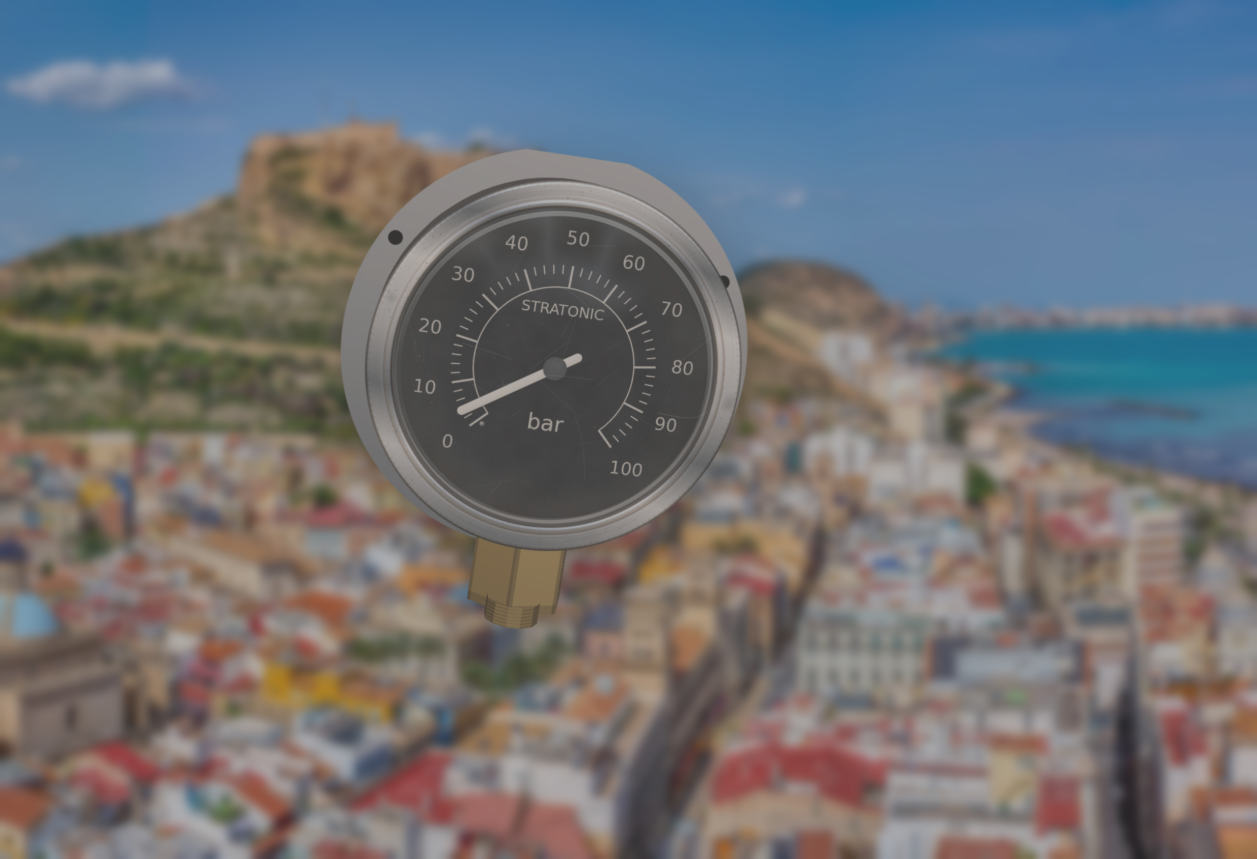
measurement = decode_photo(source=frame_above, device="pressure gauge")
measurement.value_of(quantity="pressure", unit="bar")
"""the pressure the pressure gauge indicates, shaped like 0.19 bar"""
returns 4 bar
